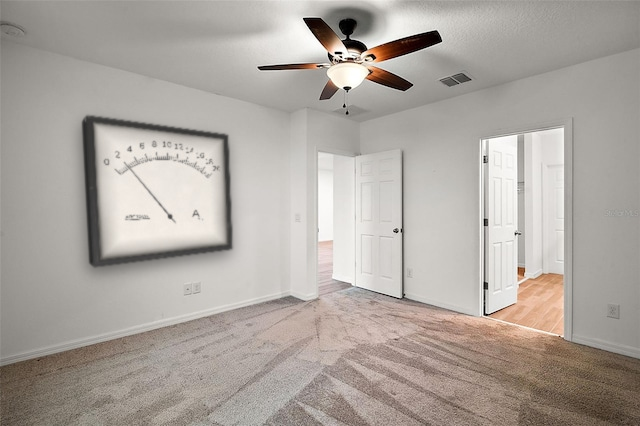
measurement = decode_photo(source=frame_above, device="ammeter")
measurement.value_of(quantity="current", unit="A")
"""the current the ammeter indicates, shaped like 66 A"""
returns 2 A
